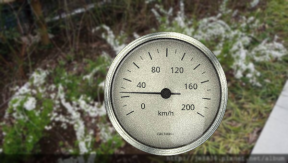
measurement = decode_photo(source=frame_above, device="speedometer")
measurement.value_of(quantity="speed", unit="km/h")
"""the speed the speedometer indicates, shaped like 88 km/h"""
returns 25 km/h
